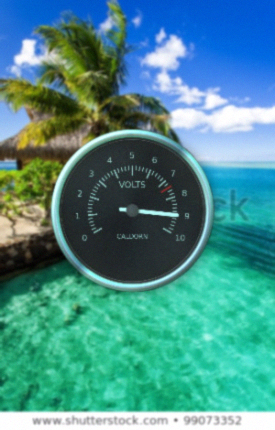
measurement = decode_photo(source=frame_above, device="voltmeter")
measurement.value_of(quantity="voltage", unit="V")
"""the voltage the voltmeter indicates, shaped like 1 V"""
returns 9 V
